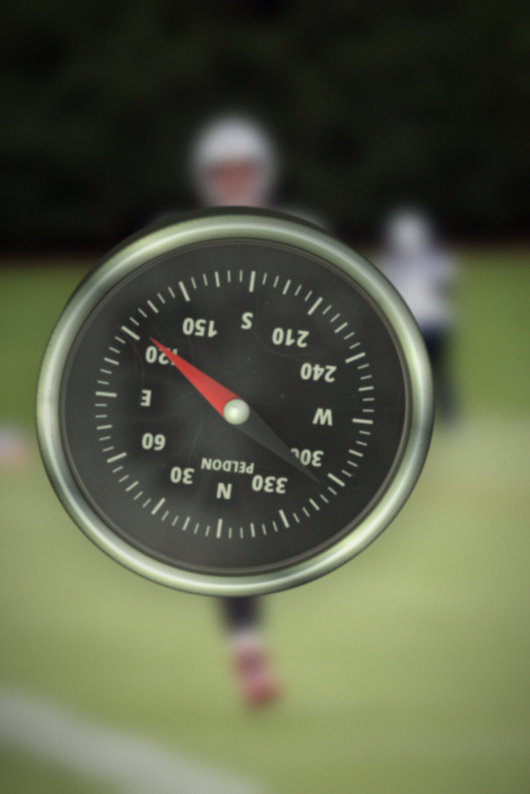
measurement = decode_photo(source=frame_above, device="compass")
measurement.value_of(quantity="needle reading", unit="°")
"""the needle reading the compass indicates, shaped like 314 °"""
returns 125 °
